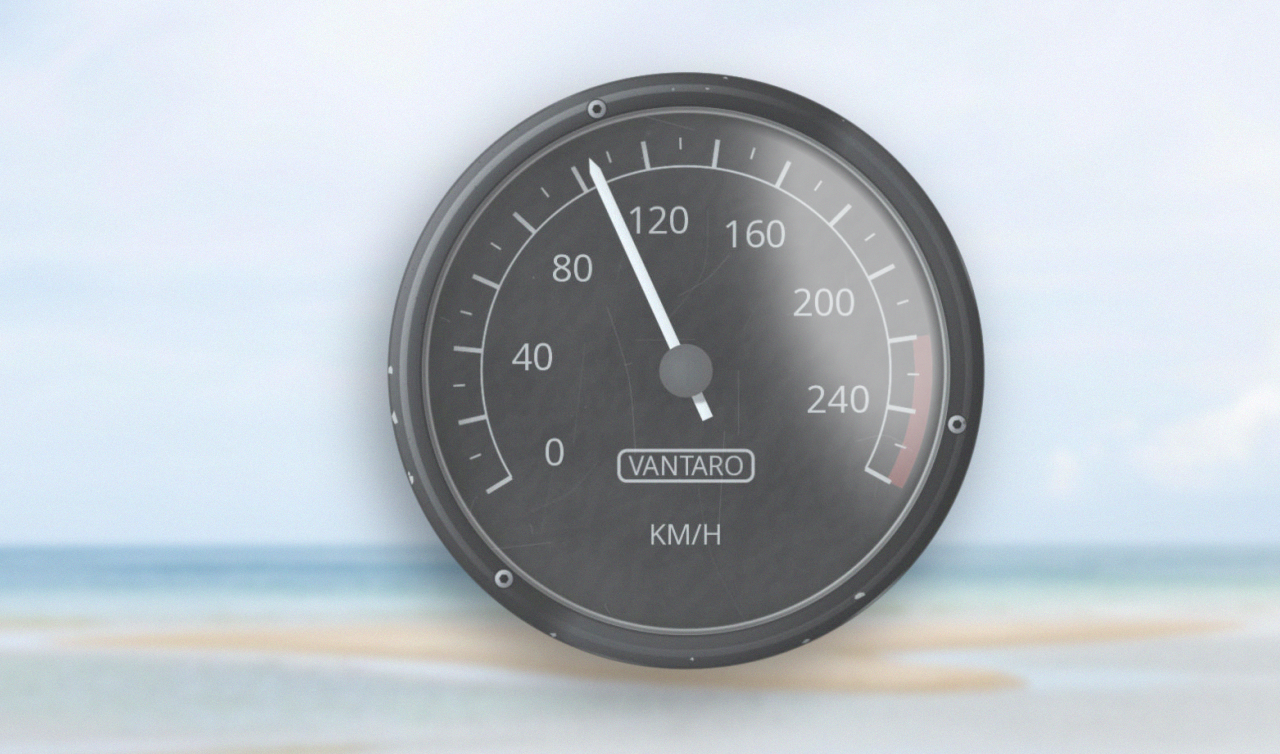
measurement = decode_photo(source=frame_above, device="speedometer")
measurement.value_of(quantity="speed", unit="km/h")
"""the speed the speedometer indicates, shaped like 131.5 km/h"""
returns 105 km/h
